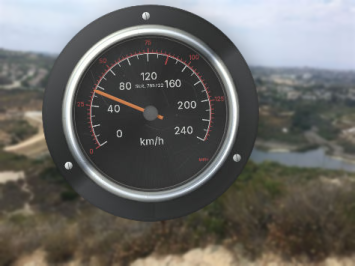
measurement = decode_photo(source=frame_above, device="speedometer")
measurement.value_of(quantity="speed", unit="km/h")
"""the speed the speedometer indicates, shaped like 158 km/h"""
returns 55 km/h
